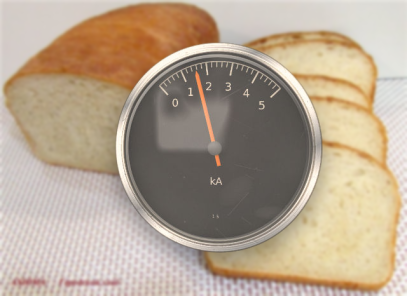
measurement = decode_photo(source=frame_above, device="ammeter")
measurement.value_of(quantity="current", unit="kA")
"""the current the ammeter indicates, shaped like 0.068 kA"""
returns 1.6 kA
